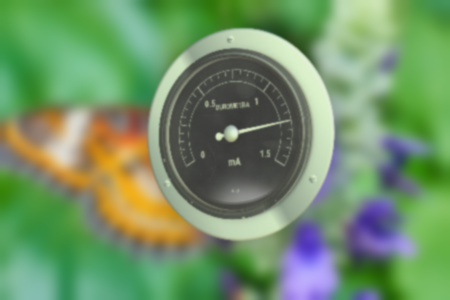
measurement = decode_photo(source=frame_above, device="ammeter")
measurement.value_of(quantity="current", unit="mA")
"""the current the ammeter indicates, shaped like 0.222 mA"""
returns 1.25 mA
